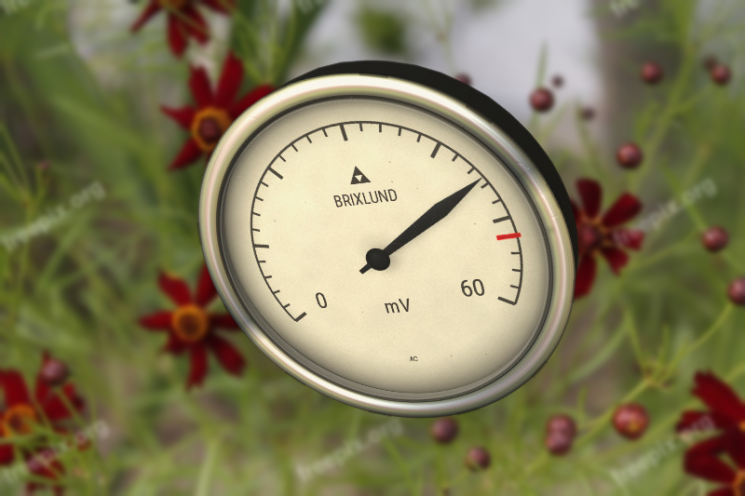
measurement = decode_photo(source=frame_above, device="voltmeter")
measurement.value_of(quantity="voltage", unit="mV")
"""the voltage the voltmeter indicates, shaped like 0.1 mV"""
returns 45 mV
